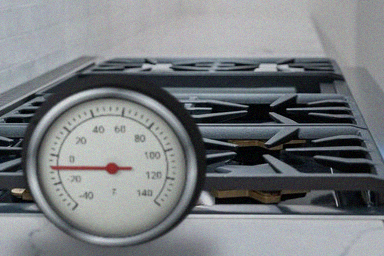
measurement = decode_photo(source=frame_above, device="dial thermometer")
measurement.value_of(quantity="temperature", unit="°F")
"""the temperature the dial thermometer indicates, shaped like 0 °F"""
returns -8 °F
